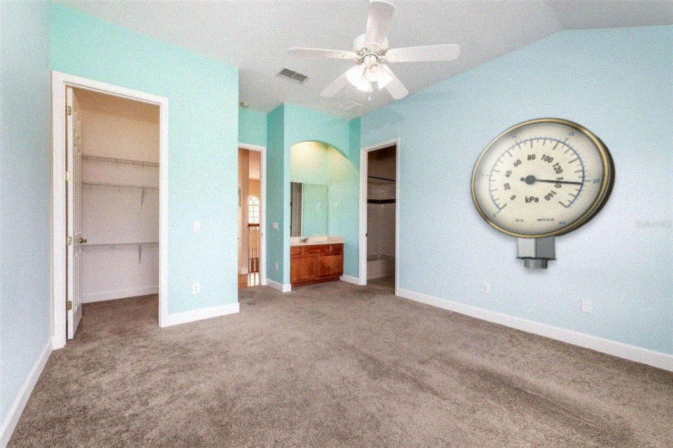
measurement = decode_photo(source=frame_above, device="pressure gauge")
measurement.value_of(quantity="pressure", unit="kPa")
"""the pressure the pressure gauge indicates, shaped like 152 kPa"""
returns 140 kPa
